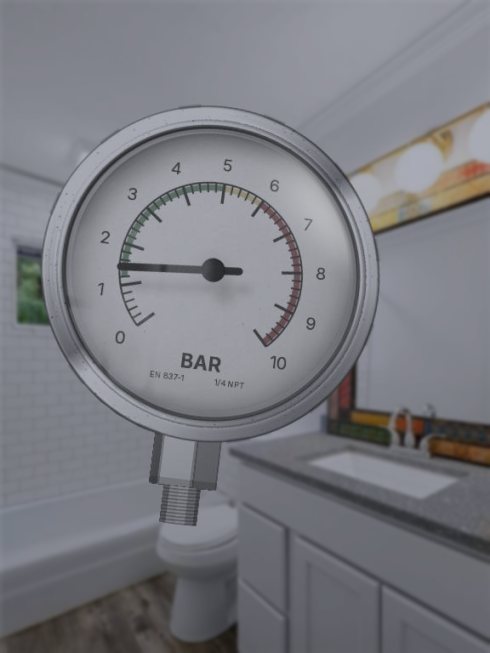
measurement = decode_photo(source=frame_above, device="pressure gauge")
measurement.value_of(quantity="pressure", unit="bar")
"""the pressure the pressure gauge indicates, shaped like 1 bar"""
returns 1.4 bar
